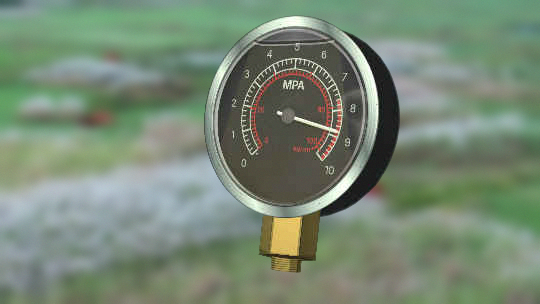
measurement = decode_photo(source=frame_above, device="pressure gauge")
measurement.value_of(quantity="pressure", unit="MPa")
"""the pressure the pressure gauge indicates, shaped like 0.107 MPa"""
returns 8.8 MPa
